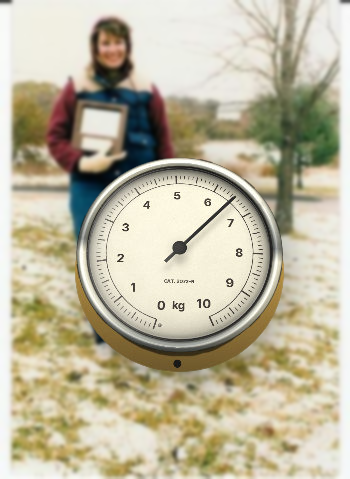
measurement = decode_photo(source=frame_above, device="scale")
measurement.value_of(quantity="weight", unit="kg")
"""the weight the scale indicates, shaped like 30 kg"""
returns 6.5 kg
